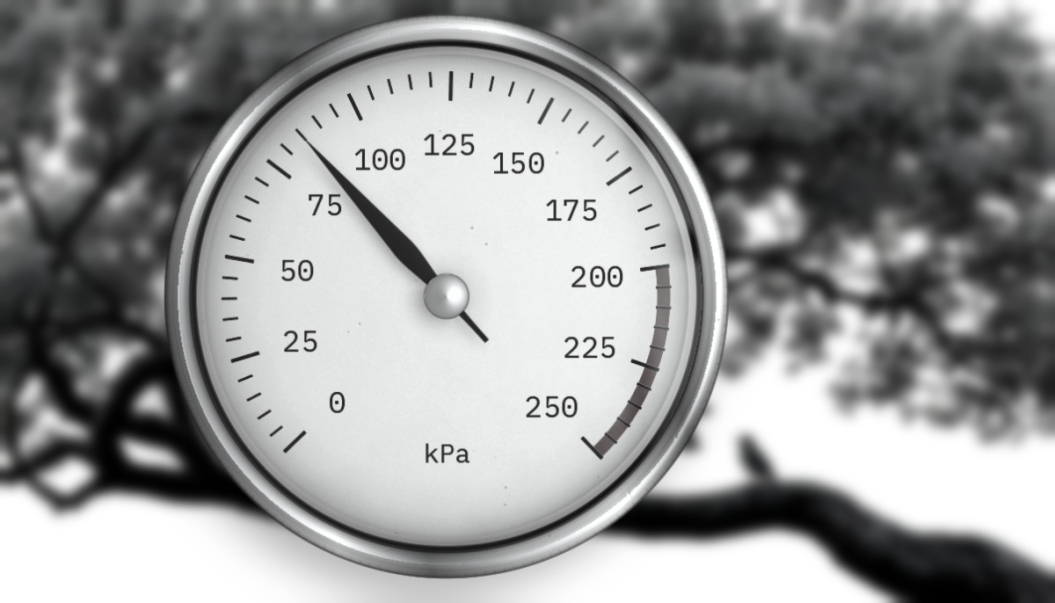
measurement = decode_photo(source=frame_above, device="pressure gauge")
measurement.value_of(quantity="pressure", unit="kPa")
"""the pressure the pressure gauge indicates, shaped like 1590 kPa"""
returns 85 kPa
